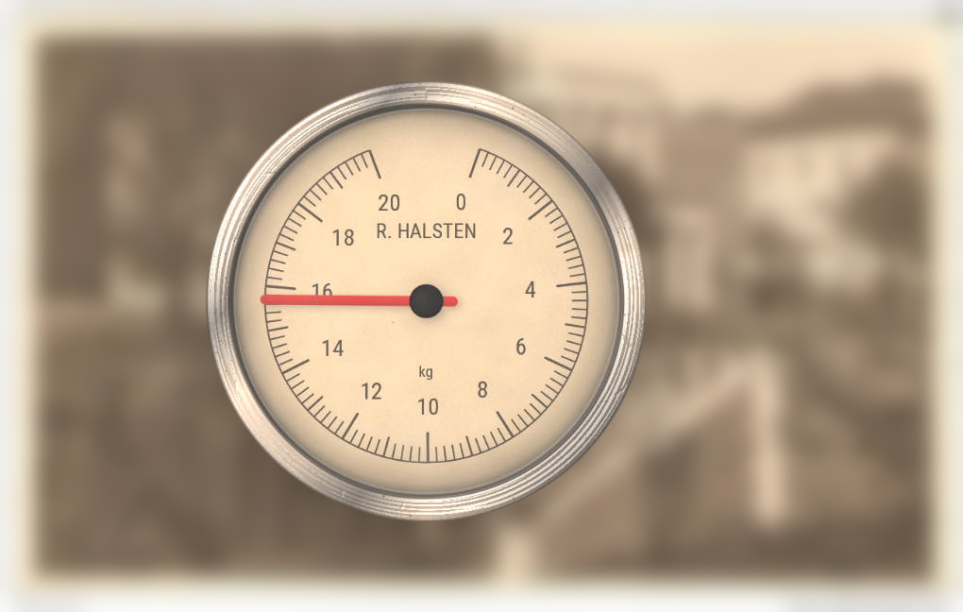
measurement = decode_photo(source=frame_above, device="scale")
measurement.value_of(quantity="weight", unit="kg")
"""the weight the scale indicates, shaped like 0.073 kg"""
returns 15.7 kg
